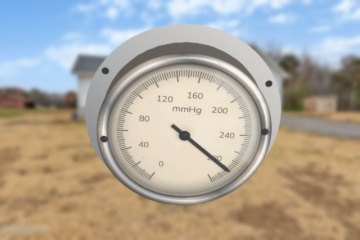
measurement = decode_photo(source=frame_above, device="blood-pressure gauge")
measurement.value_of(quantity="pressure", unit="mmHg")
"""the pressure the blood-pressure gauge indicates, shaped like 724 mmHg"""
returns 280 mmHg
